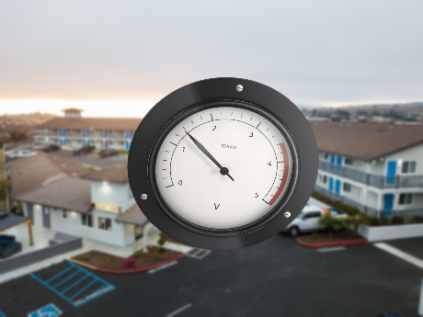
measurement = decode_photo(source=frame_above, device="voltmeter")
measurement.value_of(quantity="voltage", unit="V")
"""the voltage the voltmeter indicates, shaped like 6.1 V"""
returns 1.4 V
